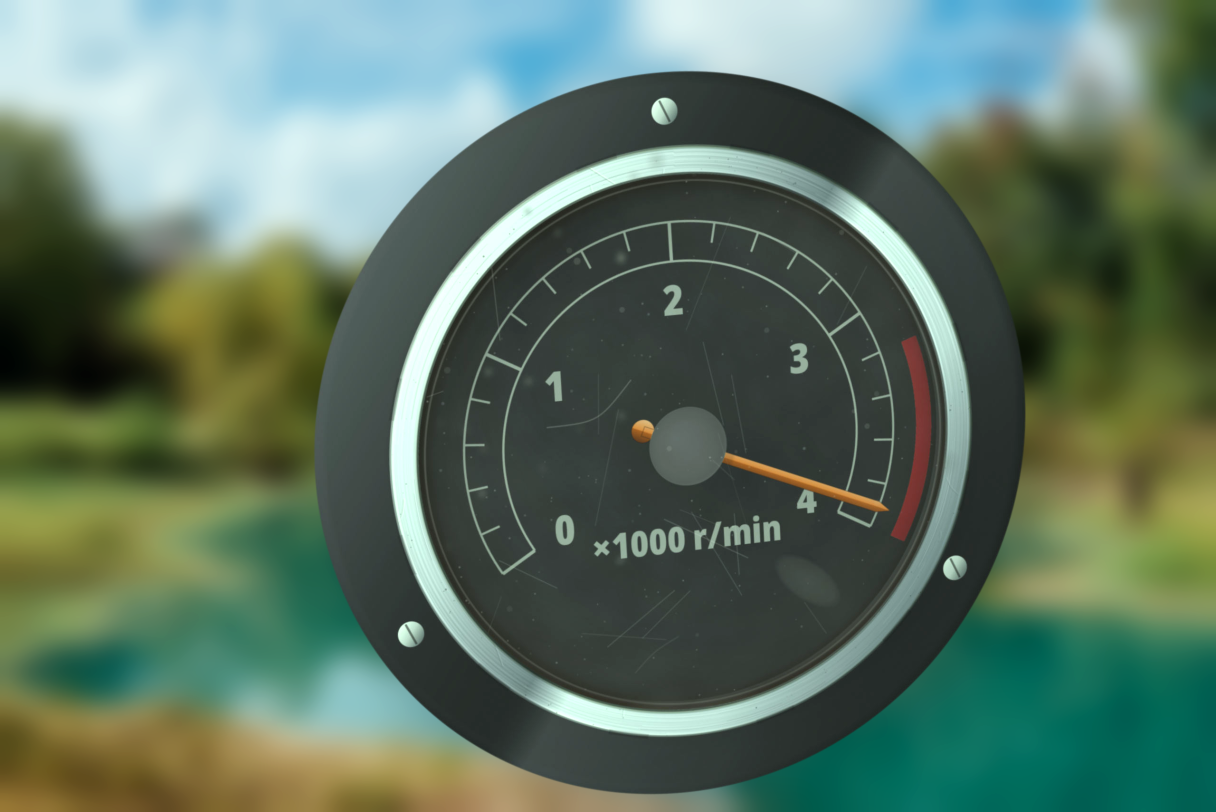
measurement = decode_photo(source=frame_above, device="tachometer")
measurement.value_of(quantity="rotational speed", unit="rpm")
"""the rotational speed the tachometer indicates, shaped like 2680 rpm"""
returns 3900 rpm
